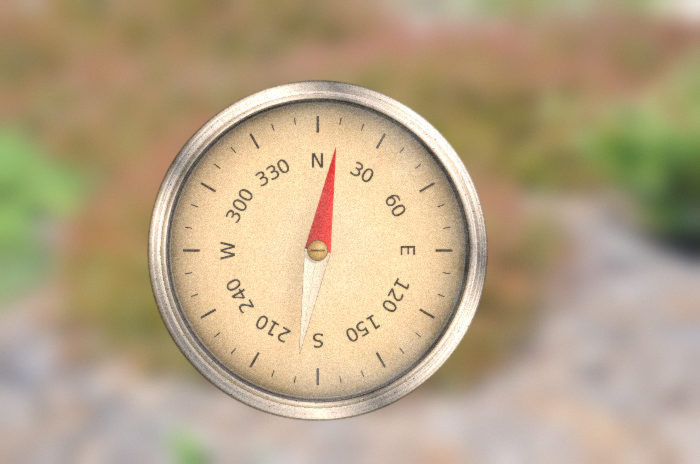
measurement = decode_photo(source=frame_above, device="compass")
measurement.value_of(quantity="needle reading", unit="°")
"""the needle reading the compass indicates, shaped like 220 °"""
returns 10 °
